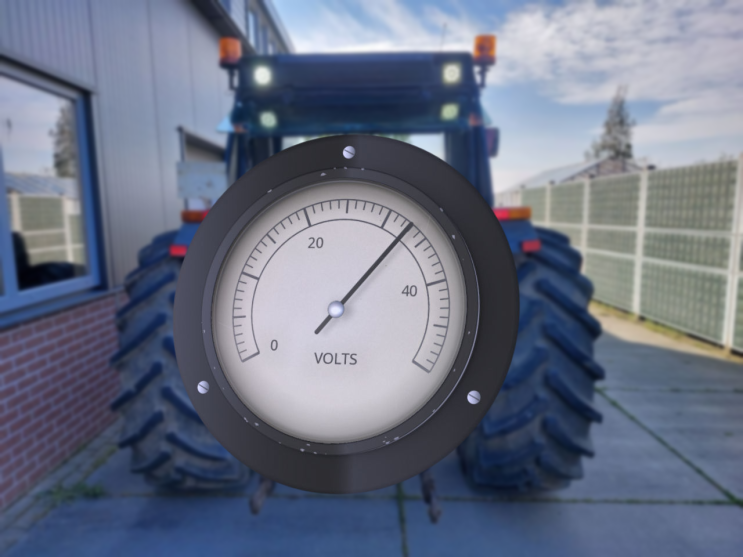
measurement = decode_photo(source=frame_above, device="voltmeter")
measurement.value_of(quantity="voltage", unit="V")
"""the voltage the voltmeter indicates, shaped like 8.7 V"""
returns 33 V
